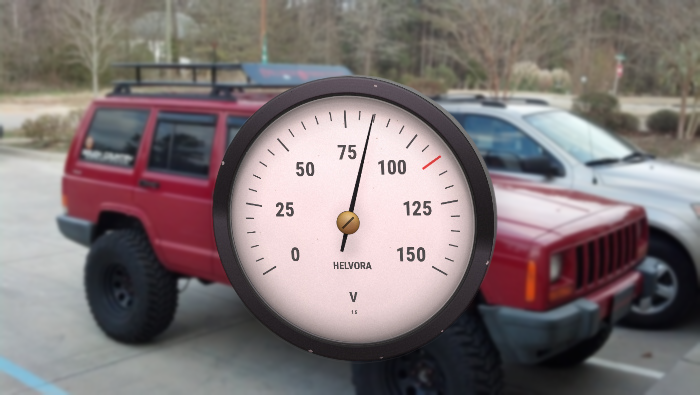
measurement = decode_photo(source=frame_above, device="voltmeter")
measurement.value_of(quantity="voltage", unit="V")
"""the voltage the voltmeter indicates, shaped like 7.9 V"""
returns 85 V
